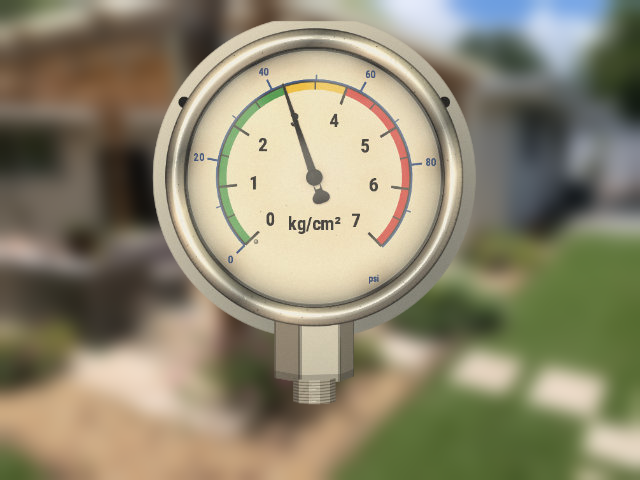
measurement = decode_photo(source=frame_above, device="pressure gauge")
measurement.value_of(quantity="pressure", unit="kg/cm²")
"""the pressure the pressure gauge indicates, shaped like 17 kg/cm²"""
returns 3 kg/cm²
